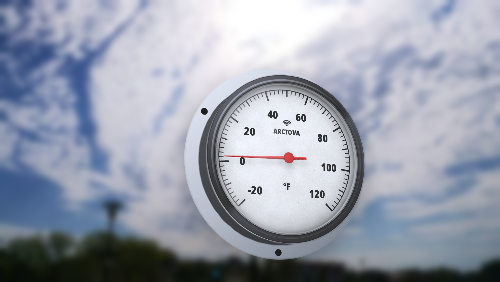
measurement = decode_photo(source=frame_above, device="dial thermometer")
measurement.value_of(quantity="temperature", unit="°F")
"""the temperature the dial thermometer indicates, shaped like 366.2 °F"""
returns 2 °F
